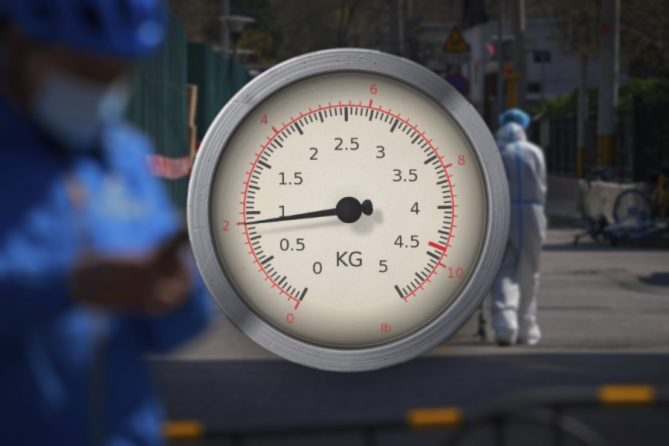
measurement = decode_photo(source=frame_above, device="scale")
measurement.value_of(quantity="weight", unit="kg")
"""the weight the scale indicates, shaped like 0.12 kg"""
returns 0.9 kg
